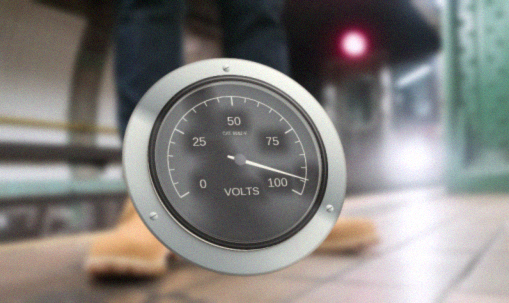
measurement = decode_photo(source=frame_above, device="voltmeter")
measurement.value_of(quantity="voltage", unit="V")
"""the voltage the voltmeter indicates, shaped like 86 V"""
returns 95 V
